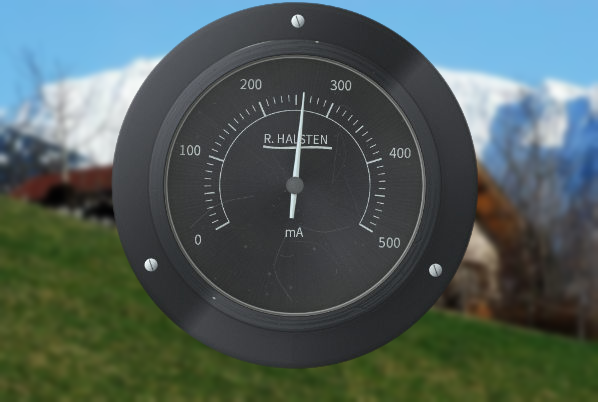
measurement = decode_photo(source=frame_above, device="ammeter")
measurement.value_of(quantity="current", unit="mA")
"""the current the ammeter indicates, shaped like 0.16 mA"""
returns 260 mA
